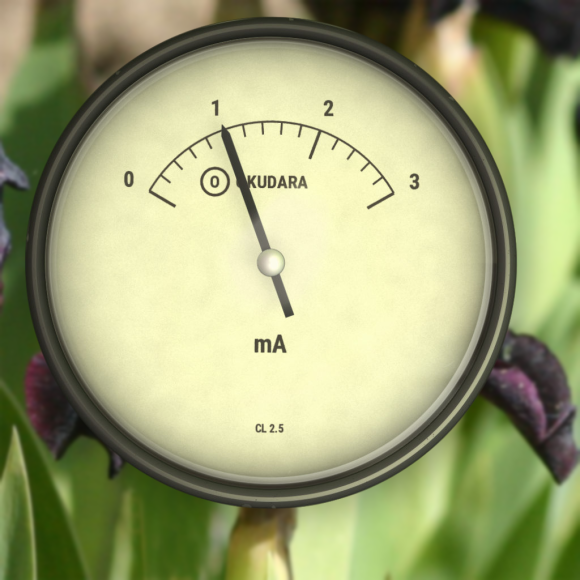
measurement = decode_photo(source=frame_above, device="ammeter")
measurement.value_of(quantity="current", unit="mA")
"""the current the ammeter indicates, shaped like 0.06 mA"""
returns 1 mA
